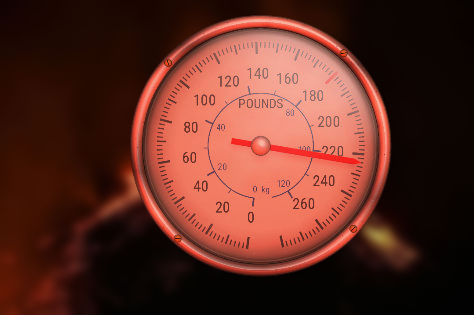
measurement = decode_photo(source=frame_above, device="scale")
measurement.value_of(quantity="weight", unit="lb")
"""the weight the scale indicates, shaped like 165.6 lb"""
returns 224 lb
